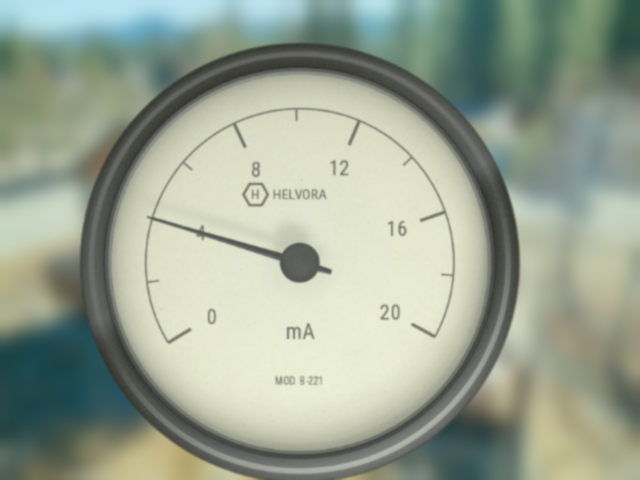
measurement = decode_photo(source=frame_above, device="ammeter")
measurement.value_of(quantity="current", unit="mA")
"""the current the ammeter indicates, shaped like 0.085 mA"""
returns 4 mA
